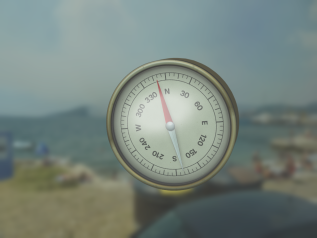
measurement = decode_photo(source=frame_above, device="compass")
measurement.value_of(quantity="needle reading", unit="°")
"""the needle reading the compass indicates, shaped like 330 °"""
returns 350 °
